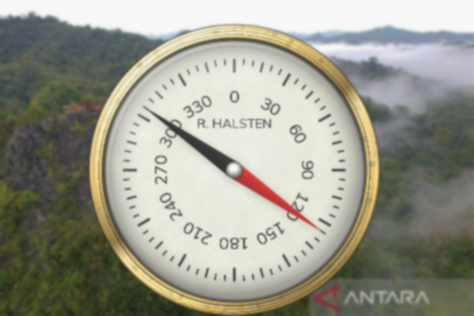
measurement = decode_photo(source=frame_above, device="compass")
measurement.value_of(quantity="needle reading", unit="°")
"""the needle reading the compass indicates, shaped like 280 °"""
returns 125 °
